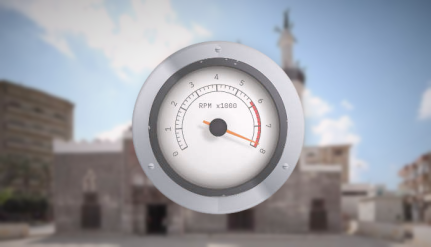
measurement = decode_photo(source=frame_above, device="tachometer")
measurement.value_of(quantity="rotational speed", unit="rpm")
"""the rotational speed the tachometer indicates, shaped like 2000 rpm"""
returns 7800 rpm
